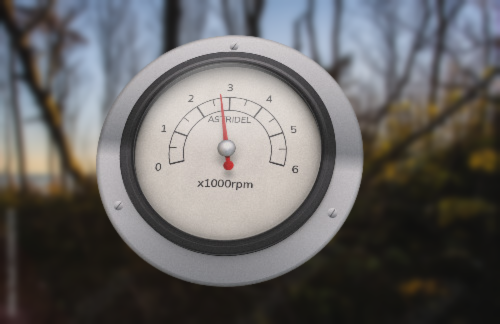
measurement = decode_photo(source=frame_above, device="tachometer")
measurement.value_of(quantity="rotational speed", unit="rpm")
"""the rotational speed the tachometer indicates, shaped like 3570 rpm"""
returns 2750 rpm
